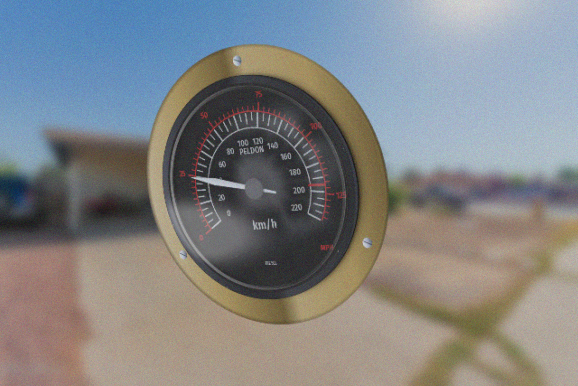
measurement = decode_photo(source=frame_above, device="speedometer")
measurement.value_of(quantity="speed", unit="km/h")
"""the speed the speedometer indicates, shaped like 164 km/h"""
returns 40 km/h
